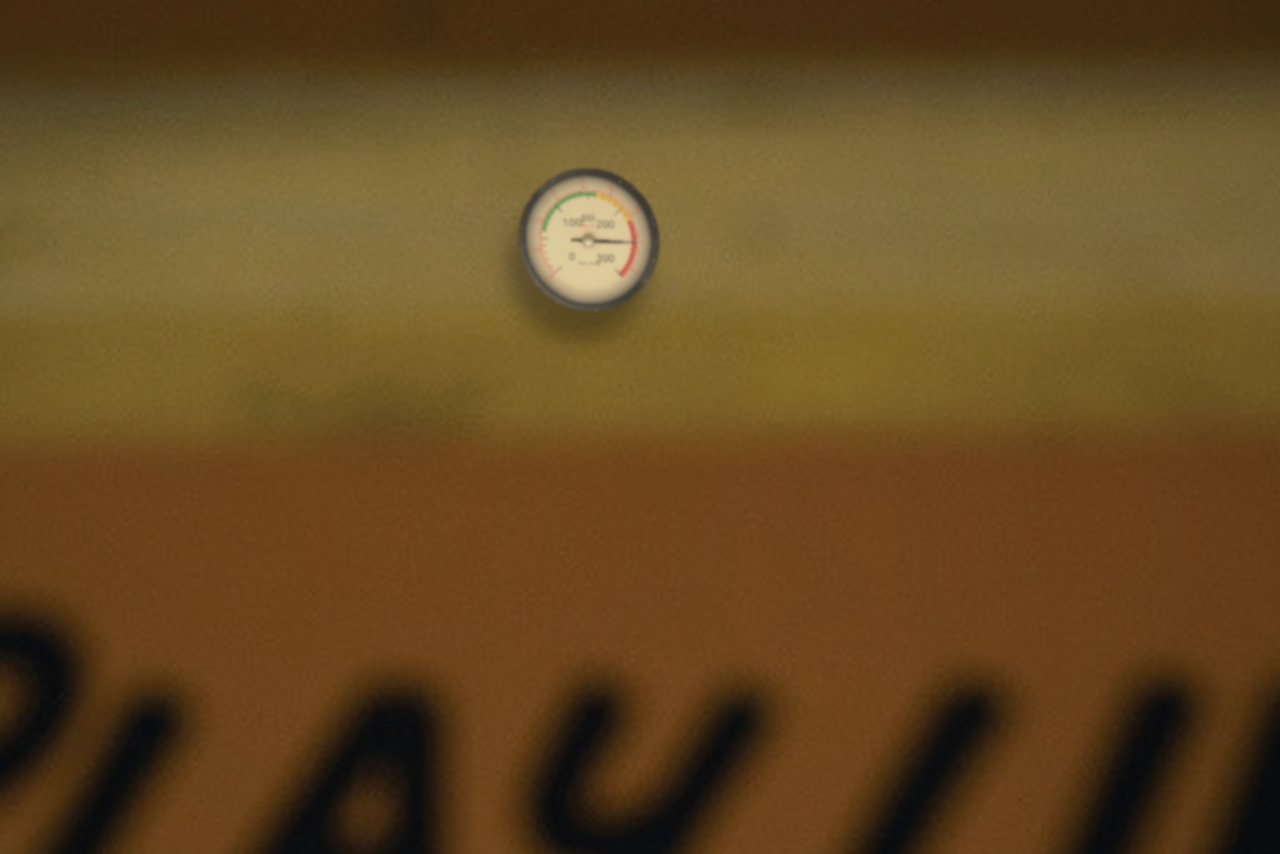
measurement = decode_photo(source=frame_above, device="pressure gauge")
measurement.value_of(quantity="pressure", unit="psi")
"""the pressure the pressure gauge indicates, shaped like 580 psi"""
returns 250 psi
